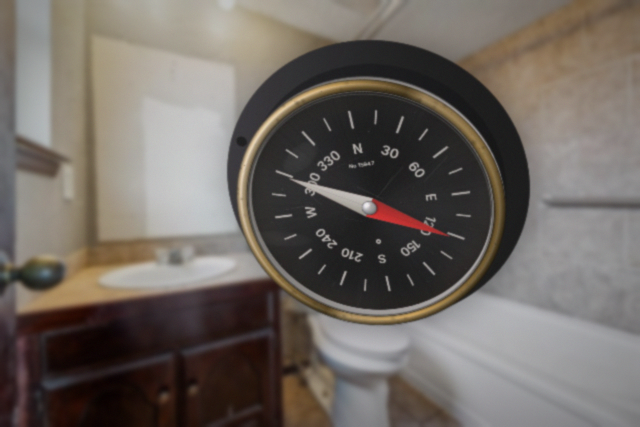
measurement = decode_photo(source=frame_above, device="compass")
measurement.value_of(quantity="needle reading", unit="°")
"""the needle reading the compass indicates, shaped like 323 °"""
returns 120 °
